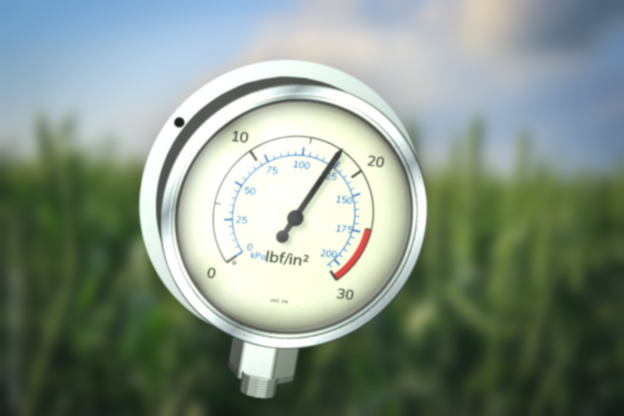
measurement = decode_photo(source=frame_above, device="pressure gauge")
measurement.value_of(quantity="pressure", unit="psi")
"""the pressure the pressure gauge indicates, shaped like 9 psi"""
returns 17.5 psi
